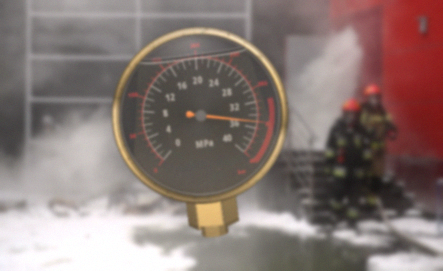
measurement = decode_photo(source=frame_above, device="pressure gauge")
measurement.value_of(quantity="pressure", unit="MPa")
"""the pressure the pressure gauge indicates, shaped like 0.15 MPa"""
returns 35 MPa
